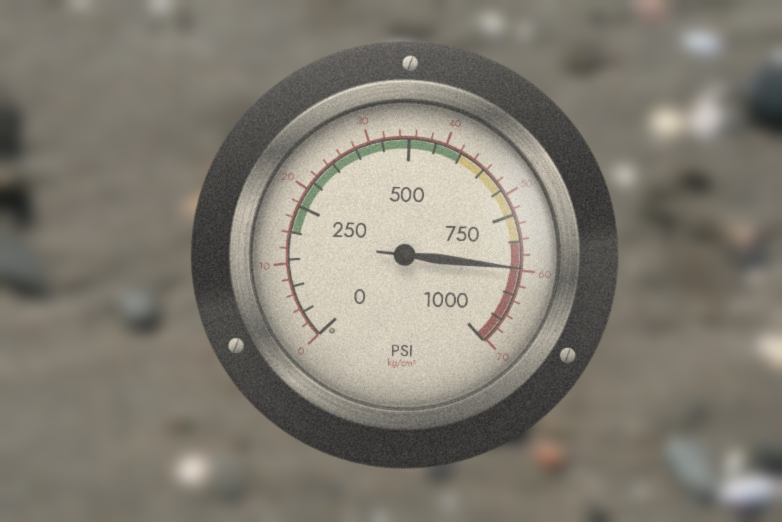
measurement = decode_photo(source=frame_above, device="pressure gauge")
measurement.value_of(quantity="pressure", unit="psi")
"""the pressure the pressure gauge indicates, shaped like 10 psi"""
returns 850 psi
